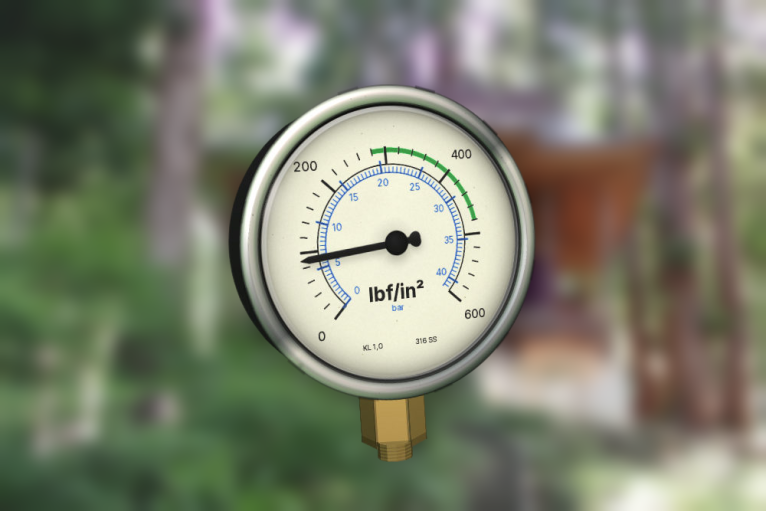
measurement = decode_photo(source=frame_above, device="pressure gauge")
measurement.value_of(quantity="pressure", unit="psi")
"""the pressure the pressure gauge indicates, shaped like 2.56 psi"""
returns 90 psi
